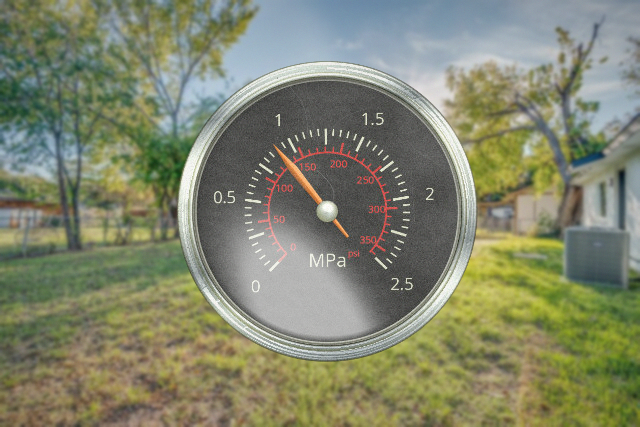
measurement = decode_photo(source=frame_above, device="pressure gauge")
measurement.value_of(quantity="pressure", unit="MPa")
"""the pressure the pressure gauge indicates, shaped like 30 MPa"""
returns 0.9 MPa
